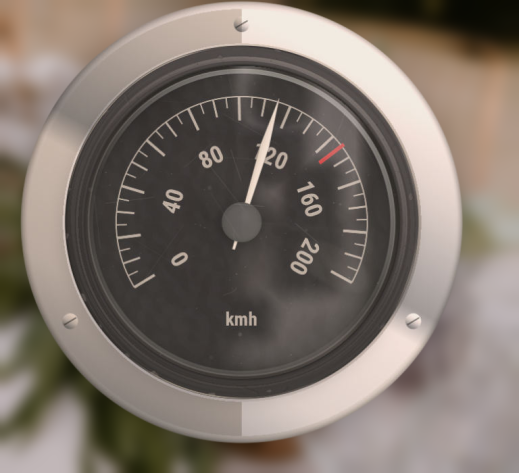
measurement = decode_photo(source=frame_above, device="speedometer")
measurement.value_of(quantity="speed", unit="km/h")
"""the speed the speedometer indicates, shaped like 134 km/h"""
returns 115 km/h
